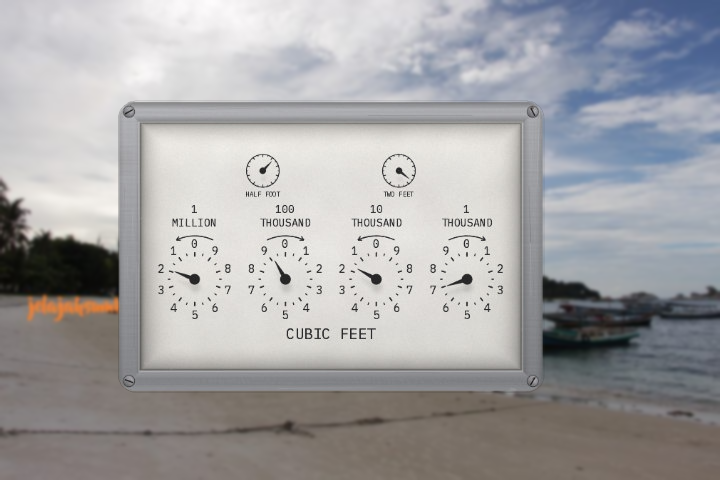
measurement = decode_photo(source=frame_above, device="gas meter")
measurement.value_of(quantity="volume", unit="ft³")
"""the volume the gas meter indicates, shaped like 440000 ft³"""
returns 191700 ft³
